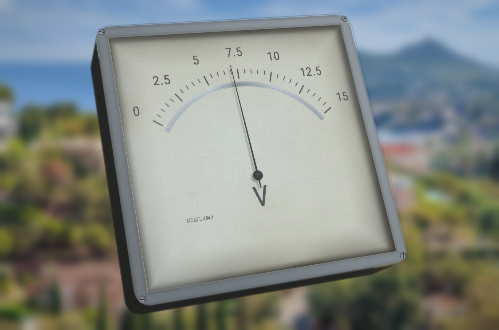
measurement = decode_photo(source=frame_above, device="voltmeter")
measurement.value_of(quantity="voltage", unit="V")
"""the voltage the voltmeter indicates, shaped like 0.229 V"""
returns 7 V
